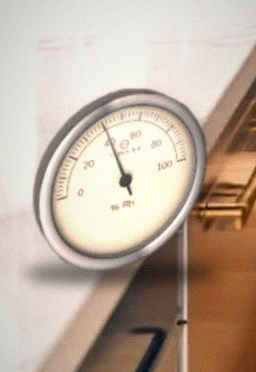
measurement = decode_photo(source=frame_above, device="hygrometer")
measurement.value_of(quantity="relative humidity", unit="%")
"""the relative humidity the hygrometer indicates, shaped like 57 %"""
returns 40 %
